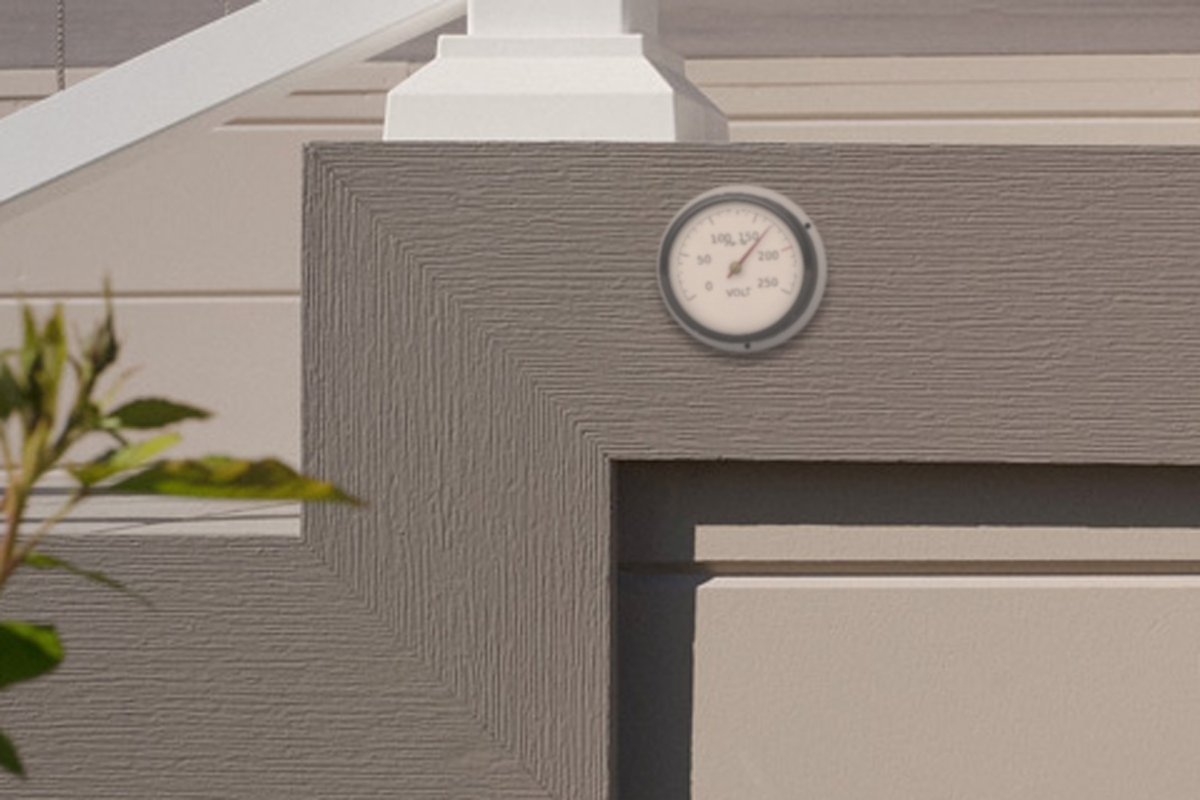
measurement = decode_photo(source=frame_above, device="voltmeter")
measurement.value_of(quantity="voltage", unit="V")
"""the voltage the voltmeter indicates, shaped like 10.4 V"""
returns 170 V
